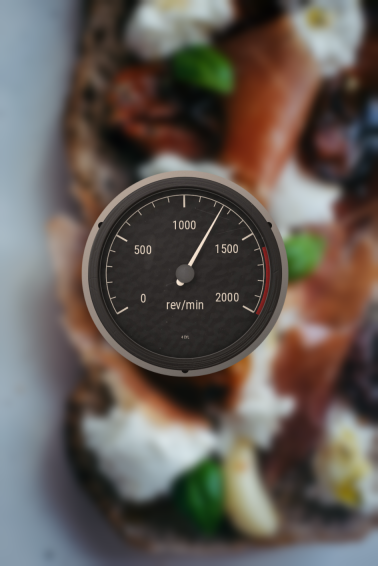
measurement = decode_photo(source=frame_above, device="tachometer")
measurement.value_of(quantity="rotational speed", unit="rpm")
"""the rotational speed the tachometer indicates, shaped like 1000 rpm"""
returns 1250 rpm
